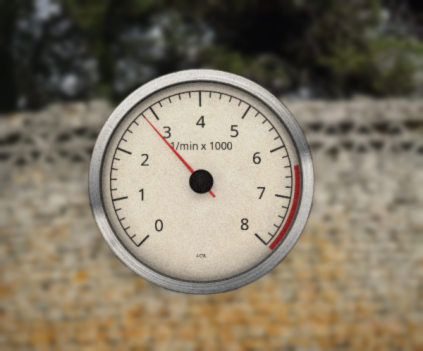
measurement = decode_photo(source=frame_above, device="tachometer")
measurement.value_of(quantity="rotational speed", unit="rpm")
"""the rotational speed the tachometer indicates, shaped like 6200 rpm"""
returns 2800 rpm
